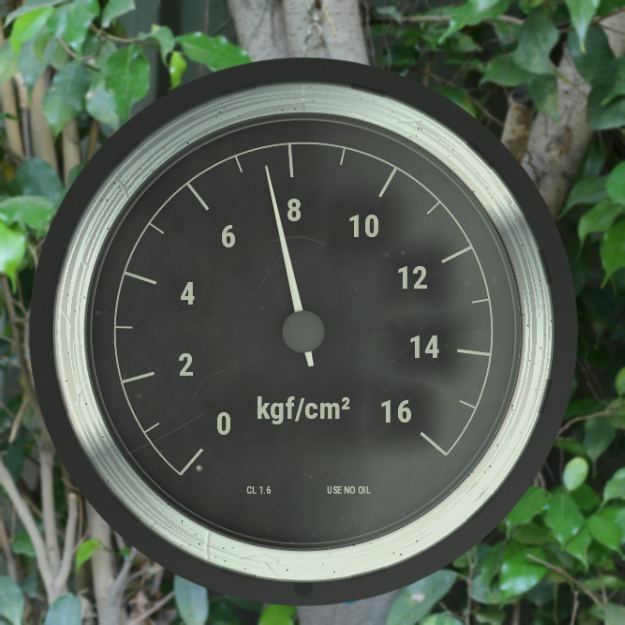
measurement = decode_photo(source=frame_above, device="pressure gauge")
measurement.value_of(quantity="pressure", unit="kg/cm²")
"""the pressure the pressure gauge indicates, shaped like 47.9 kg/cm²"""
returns 7.5 kg/cm²
